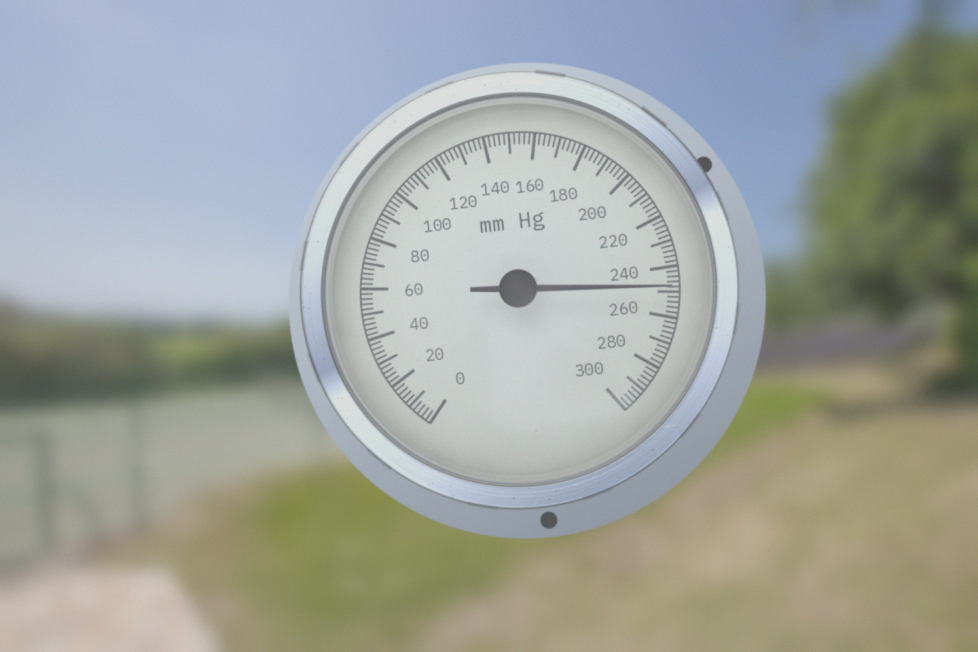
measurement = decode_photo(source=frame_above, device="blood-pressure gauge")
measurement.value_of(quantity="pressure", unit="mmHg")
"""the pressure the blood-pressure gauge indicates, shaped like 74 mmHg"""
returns 248 mmHg
